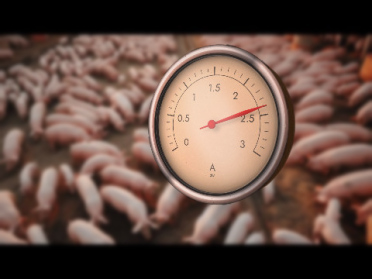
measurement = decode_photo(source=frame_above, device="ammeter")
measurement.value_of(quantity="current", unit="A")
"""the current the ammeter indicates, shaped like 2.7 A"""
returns 2.4 A
